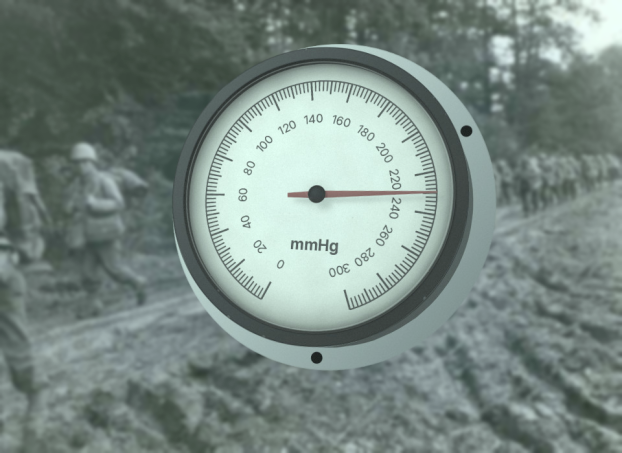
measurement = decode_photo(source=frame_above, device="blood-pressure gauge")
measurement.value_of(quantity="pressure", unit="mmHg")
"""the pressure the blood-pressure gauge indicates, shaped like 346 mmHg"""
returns 230 mmHg
